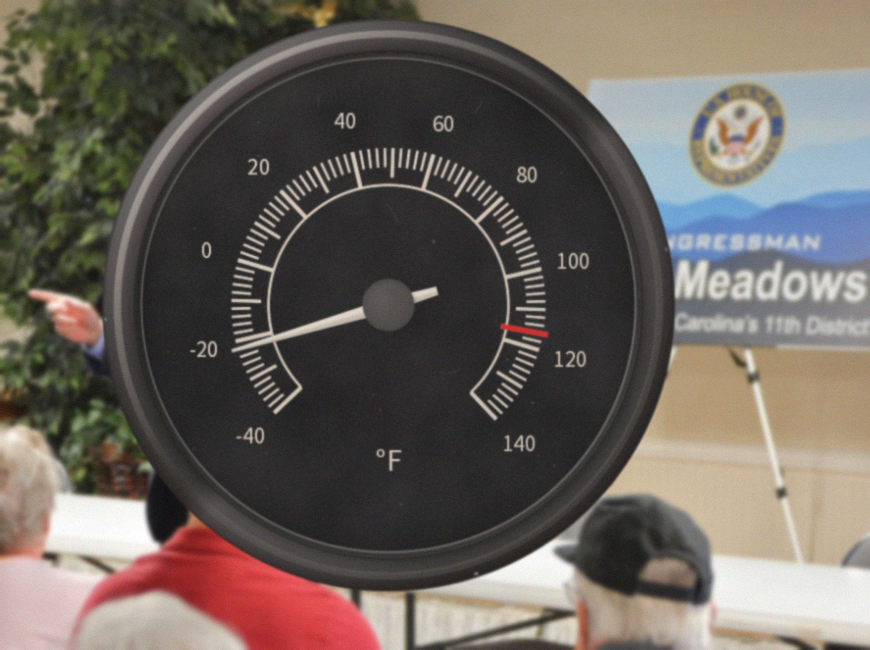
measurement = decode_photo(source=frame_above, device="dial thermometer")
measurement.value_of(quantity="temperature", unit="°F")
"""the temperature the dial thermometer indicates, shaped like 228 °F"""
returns -22 °F
